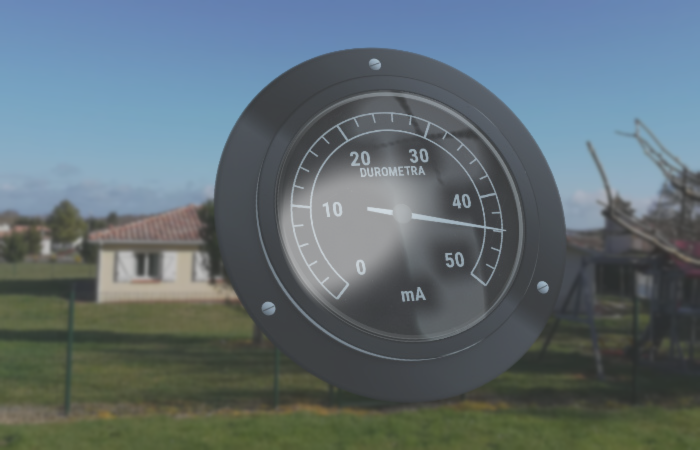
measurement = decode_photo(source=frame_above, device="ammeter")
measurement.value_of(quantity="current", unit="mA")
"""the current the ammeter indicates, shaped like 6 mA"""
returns 44 mA
